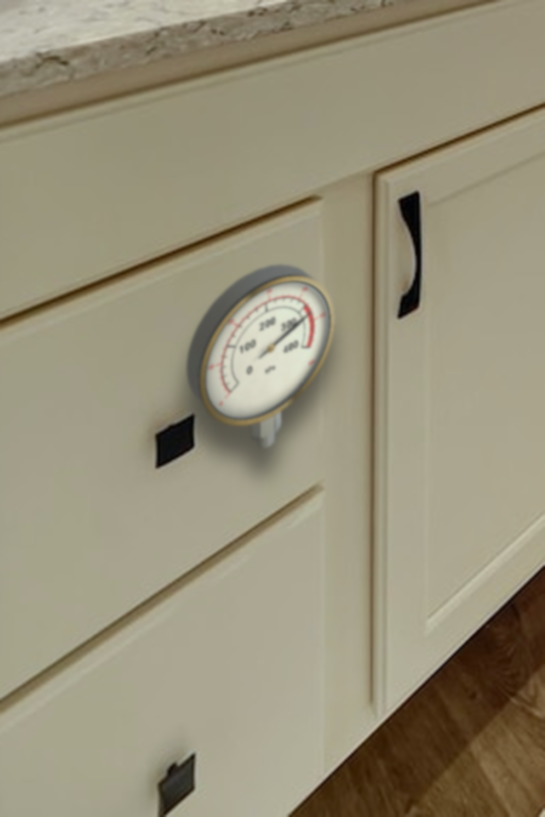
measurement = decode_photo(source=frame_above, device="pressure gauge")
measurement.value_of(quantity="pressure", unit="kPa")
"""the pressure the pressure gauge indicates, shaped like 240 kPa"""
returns 320 kPa
